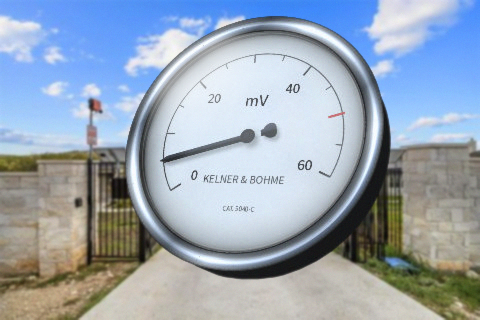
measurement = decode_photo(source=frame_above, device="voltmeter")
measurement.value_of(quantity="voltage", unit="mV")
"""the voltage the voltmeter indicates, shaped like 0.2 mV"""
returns 5 mV
